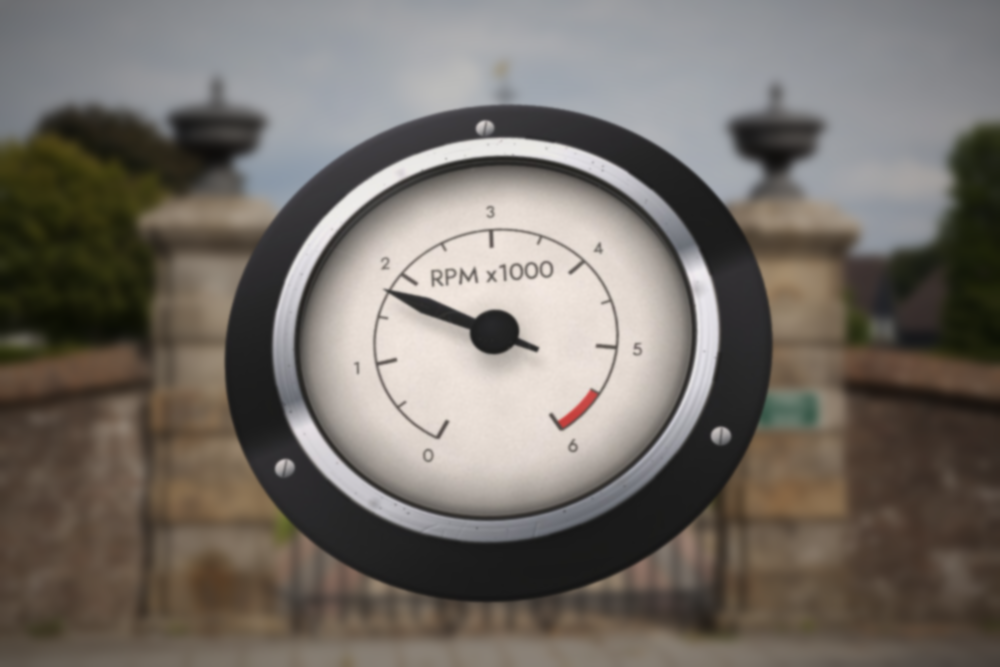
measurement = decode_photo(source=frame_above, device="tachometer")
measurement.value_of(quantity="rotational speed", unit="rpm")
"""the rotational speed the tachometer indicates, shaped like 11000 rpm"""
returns 1750 rpm
